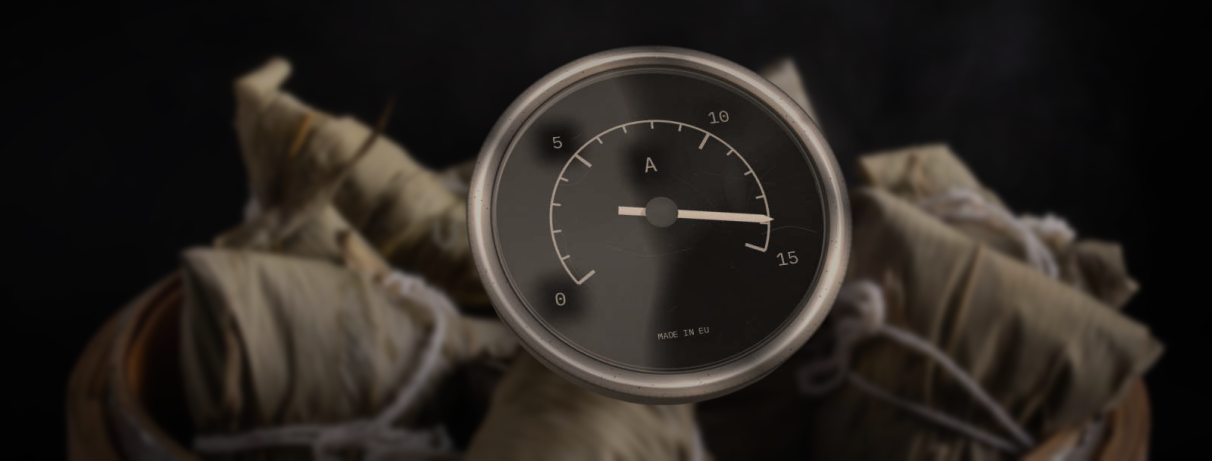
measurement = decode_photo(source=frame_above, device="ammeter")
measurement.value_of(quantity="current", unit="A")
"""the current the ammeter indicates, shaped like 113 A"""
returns 14 A
